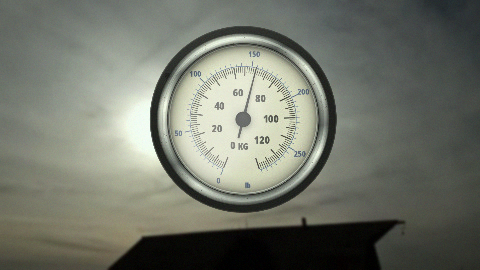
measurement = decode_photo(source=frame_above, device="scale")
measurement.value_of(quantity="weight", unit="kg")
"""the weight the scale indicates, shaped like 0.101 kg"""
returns 70 kg
